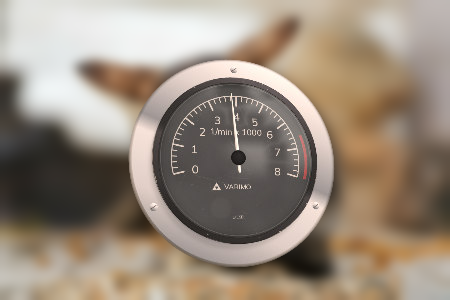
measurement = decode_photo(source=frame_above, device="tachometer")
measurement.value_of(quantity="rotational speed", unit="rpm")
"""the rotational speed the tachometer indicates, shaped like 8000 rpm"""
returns 3800 rpm
